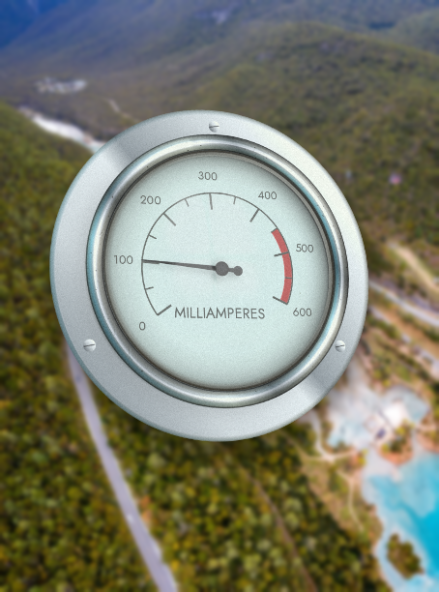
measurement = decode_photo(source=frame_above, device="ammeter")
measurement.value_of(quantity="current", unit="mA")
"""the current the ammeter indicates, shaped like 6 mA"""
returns 100 mA
